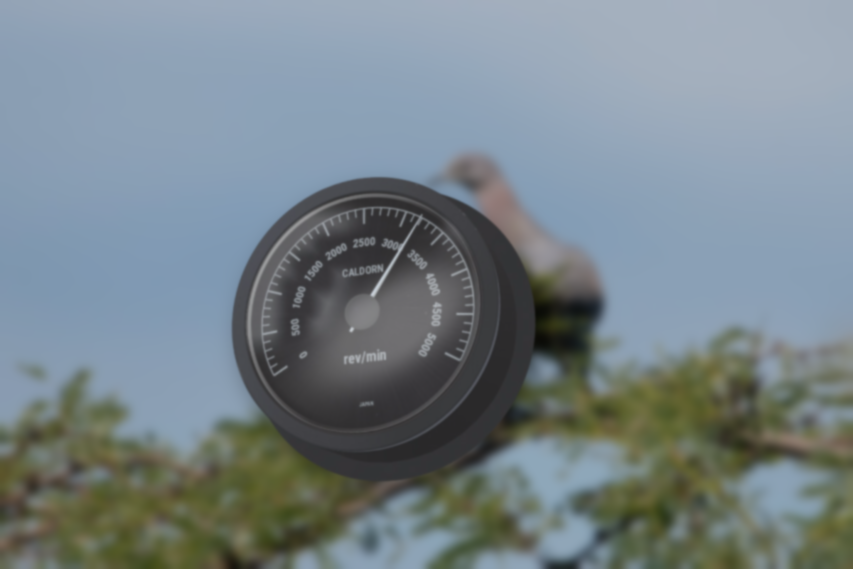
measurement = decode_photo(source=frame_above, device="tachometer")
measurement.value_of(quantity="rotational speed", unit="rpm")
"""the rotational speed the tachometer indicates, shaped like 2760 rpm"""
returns 3200 rpm
